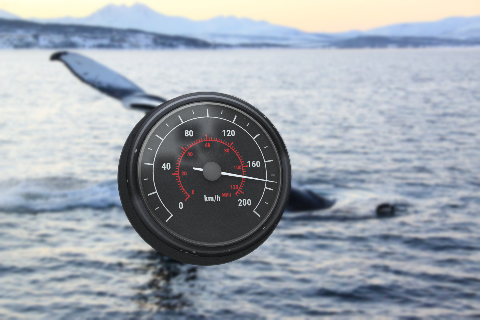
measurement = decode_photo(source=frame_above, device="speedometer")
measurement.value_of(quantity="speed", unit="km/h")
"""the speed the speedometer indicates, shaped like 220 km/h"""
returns 175 km/h
